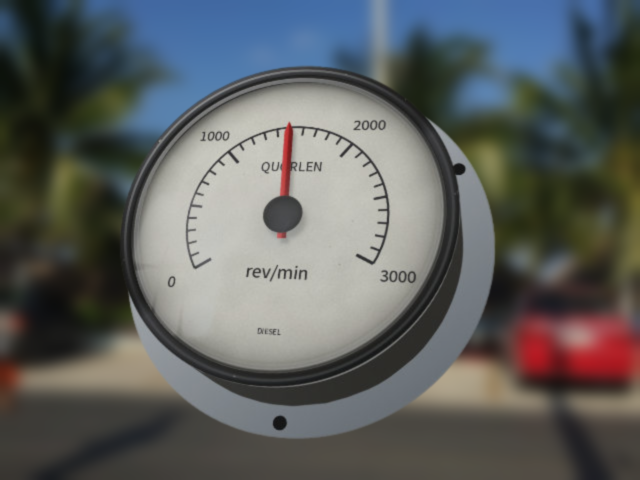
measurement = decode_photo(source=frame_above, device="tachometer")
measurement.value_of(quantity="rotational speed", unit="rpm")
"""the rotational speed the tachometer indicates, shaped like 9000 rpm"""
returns 1500 rpm
